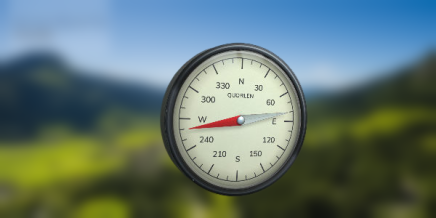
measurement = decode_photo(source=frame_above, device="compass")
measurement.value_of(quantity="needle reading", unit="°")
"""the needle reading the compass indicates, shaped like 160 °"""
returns 260 °
